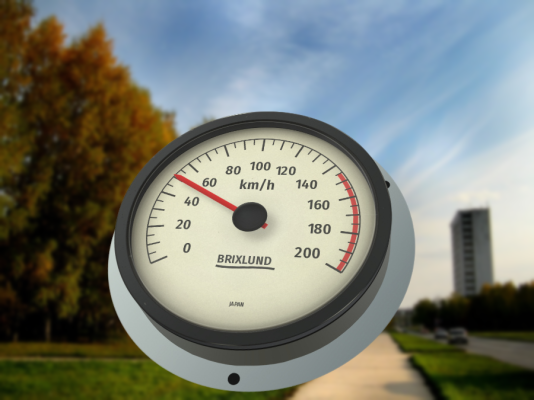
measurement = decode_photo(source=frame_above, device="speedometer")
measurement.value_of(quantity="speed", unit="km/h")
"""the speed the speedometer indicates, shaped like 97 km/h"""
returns 50 km/h
